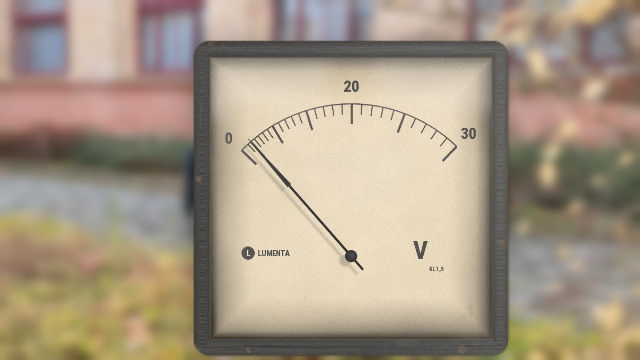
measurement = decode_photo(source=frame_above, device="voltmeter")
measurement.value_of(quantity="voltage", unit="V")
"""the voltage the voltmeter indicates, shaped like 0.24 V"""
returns 5 V
